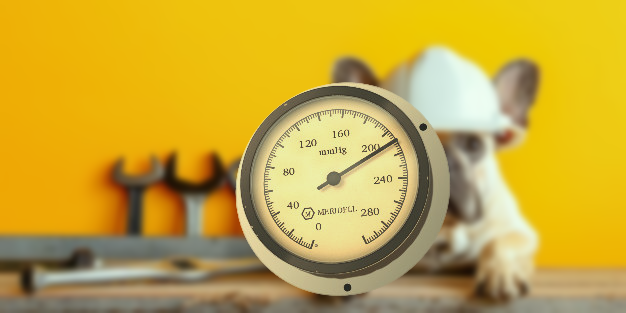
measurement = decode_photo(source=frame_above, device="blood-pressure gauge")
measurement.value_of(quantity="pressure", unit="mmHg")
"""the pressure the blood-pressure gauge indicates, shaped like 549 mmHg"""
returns 210 mmHg
